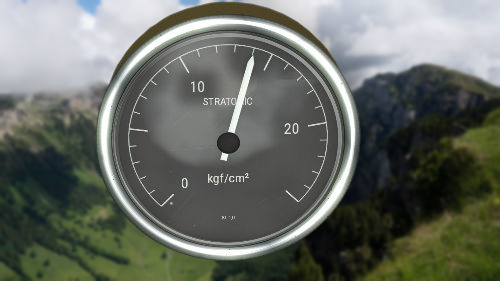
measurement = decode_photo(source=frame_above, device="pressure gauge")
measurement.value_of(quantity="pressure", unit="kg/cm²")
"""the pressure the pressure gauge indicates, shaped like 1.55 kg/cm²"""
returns 14 kg/cm²
